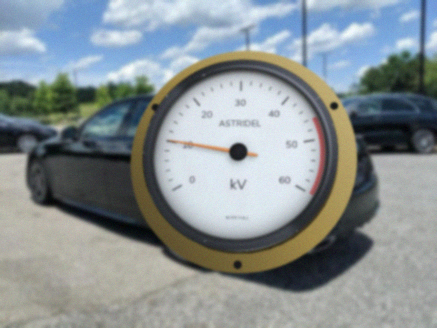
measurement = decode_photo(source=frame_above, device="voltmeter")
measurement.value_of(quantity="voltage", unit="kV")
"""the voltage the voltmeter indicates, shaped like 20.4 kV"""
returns 10 kV
